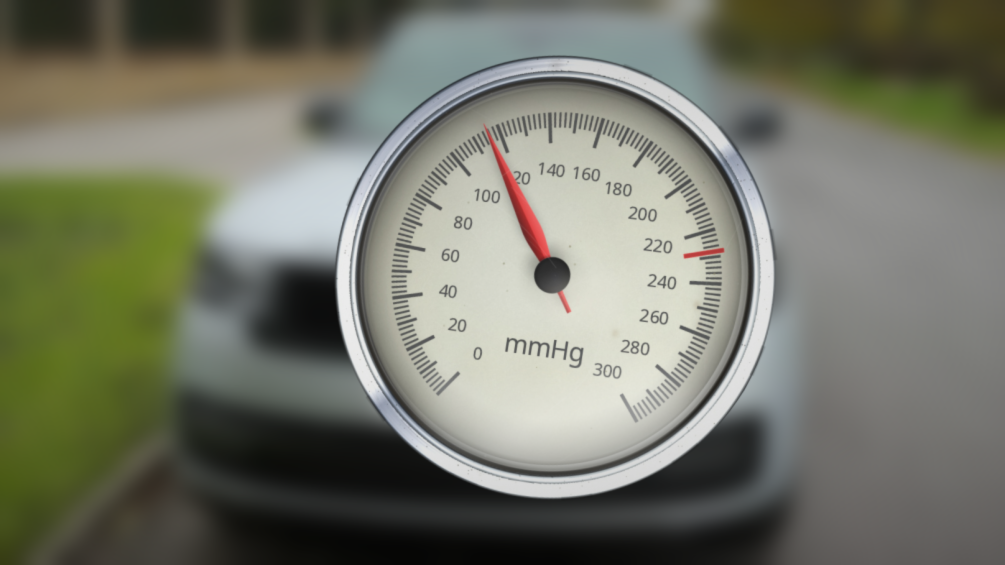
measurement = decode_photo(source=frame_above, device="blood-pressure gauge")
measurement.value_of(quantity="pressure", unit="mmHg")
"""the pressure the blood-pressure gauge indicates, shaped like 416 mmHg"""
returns 116 mmHg
